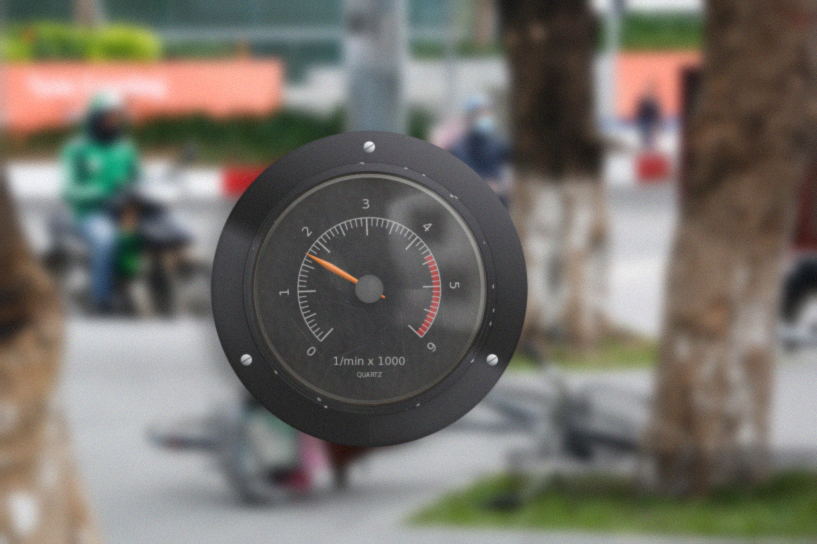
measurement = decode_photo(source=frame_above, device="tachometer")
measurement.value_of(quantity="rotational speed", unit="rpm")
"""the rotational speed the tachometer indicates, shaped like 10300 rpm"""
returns 1700 rpm
